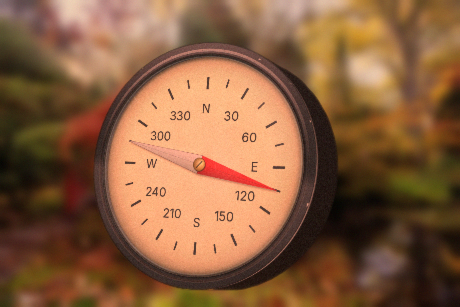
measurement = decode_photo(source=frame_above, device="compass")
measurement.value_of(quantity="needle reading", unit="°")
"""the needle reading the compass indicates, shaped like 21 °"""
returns 105 °
